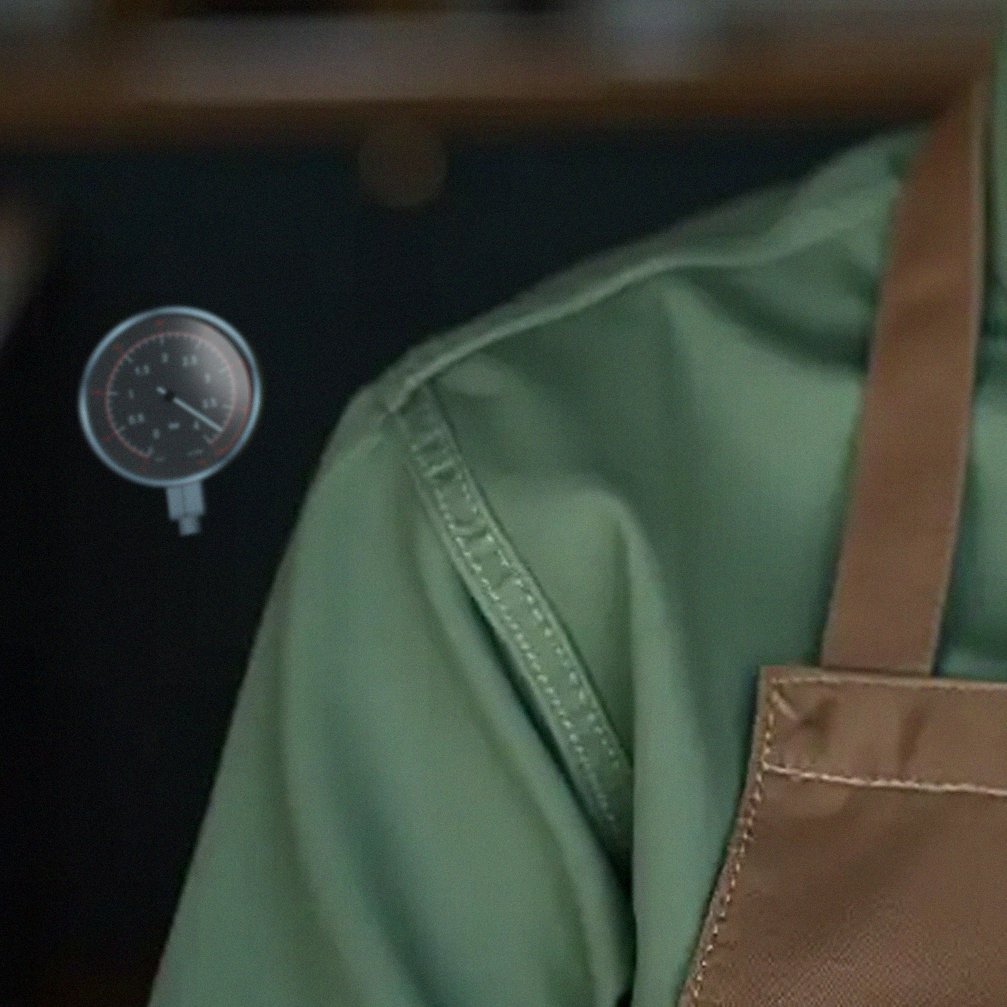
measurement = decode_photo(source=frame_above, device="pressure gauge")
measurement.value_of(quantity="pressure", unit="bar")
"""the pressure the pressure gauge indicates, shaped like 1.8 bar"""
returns 3.8 bar
